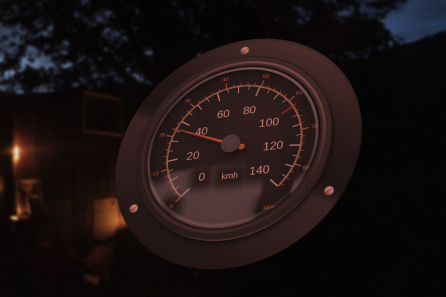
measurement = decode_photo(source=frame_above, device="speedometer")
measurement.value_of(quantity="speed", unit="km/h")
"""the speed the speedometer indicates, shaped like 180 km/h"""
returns 35 km/h
